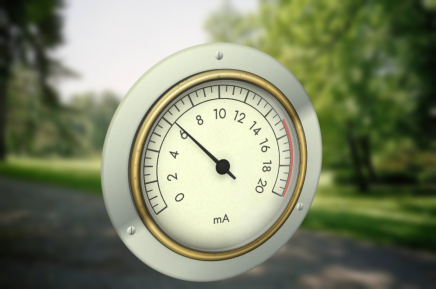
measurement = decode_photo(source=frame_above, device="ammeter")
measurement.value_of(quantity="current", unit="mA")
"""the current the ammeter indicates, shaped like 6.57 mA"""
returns 6.25 mA
